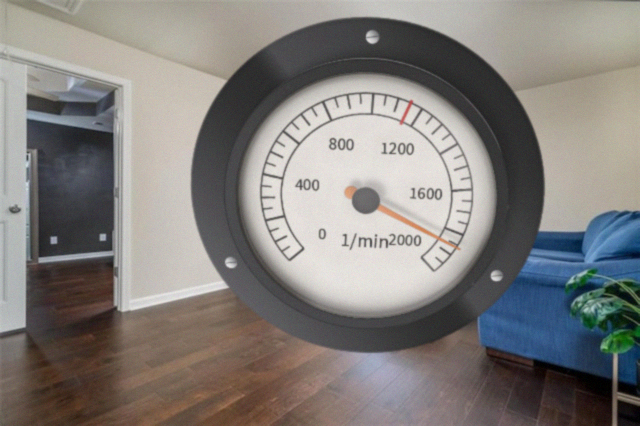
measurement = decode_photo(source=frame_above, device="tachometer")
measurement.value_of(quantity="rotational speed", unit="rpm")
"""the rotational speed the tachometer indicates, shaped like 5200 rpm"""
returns 1850 rpm
